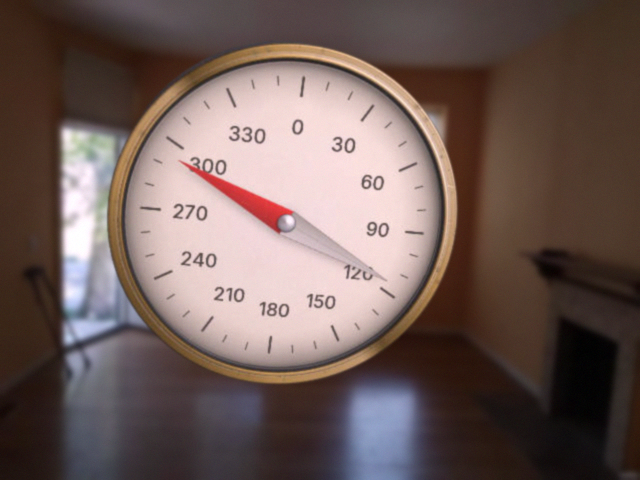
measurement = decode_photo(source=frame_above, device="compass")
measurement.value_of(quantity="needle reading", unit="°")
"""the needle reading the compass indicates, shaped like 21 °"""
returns 295 °
